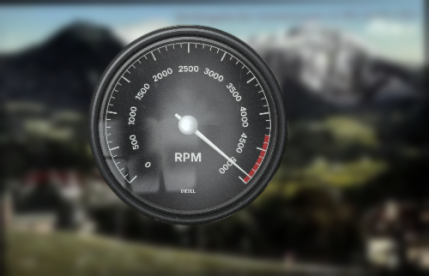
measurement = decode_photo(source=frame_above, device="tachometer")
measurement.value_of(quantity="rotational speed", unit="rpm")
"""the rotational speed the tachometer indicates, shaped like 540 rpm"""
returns 4900 rpm
